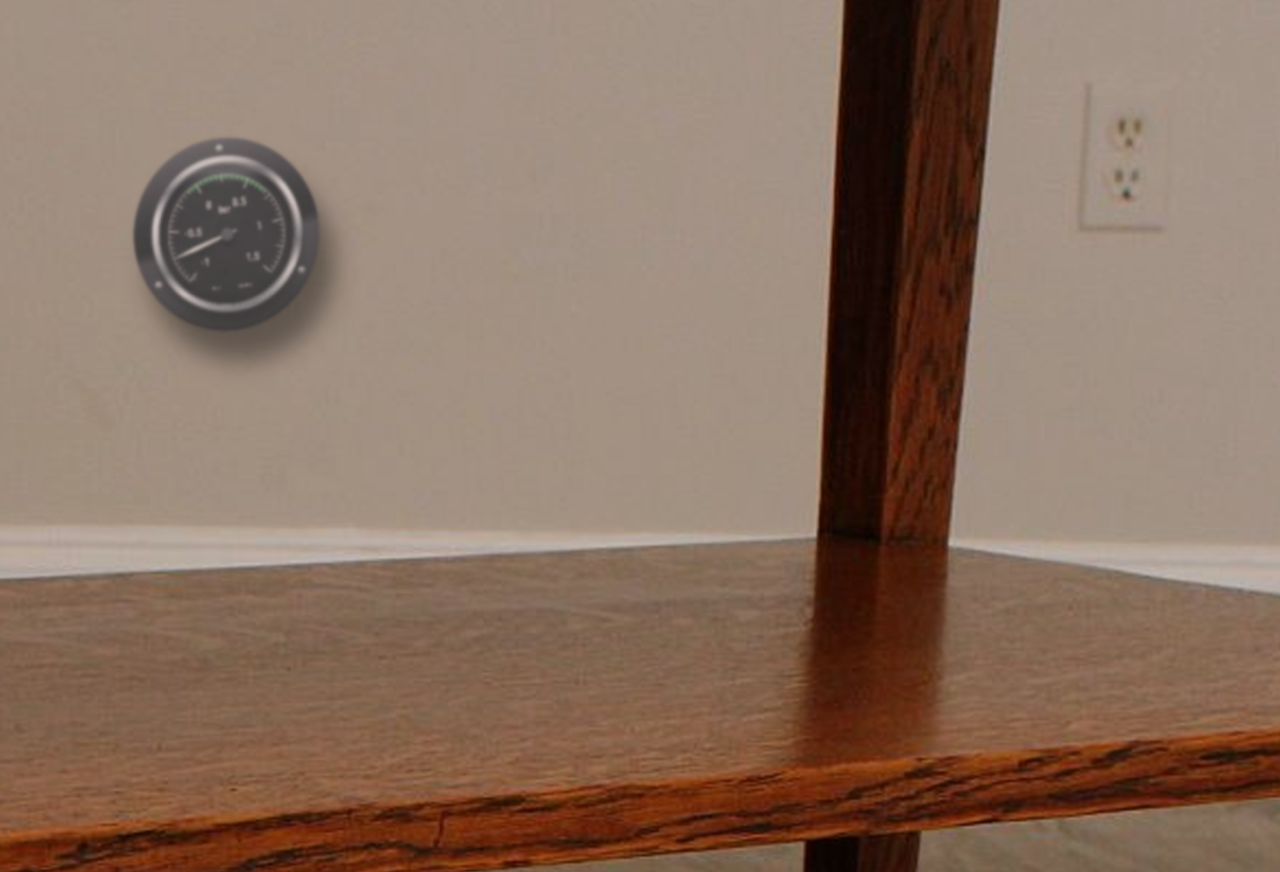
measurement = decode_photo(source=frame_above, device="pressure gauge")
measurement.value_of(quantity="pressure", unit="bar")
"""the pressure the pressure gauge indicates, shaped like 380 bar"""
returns -0.75 bar
